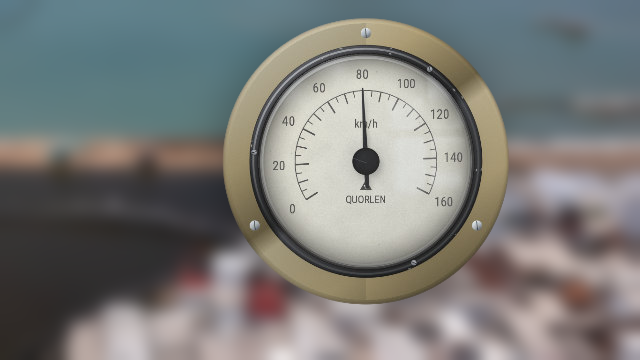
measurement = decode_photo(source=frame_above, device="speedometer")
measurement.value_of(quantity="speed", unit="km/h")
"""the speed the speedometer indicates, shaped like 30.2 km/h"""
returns 80 km/h
